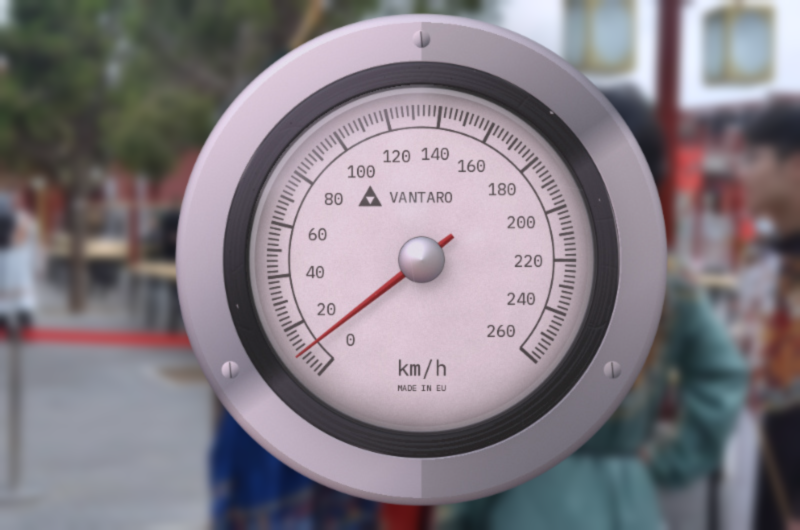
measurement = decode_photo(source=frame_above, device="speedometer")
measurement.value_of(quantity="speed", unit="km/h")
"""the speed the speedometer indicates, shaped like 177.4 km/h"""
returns 10 km/h
